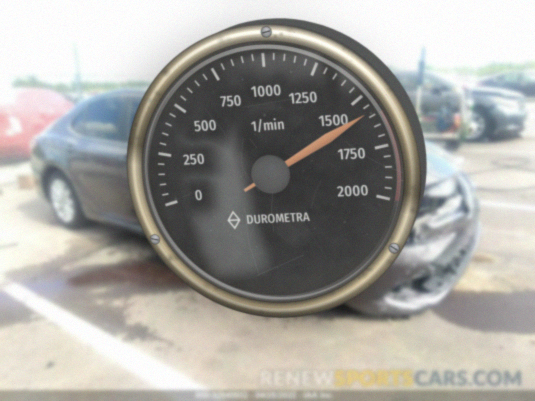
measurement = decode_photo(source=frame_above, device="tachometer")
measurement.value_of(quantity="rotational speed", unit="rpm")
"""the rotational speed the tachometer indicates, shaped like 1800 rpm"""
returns 1575 rpm
